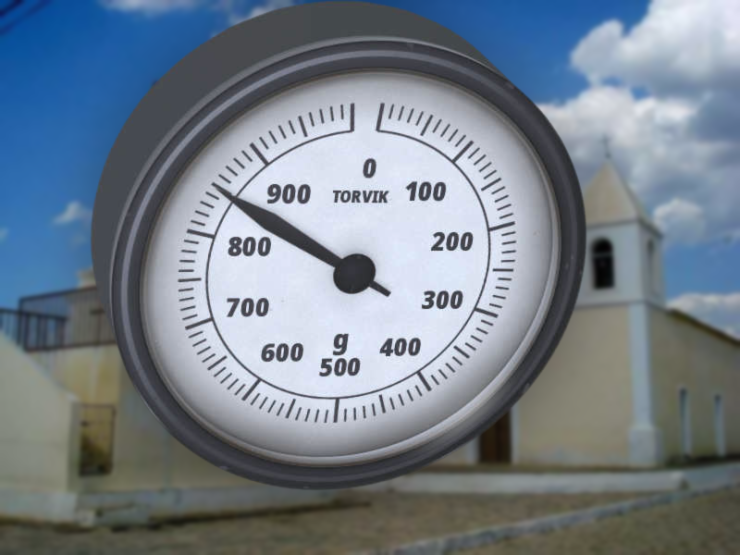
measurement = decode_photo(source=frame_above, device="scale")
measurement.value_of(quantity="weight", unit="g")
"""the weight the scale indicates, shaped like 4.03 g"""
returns 850 g
